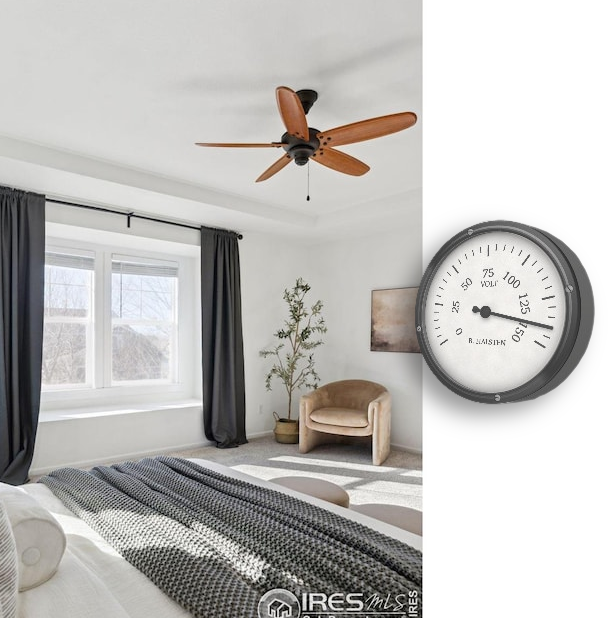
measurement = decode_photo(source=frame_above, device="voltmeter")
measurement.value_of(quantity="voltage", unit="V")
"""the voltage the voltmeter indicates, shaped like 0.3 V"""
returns 140 V
